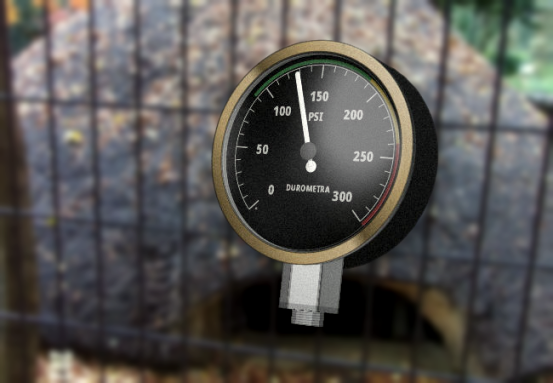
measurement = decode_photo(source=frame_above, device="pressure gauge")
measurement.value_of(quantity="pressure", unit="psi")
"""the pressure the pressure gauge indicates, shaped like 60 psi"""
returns 130 psi
